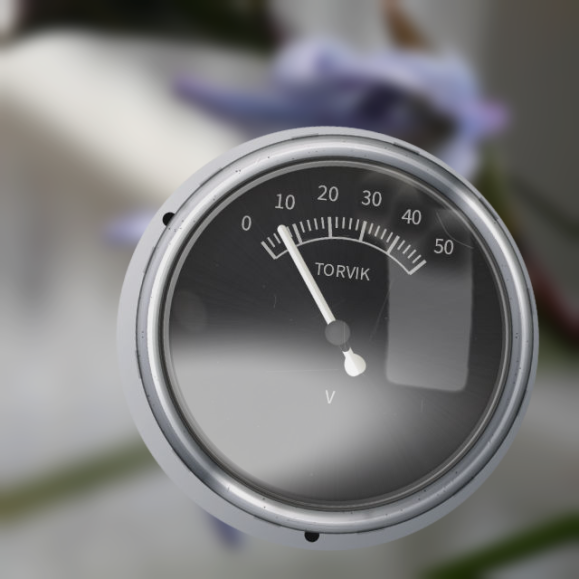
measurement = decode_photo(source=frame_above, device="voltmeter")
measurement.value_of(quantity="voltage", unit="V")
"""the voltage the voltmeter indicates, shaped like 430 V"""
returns 6 V
